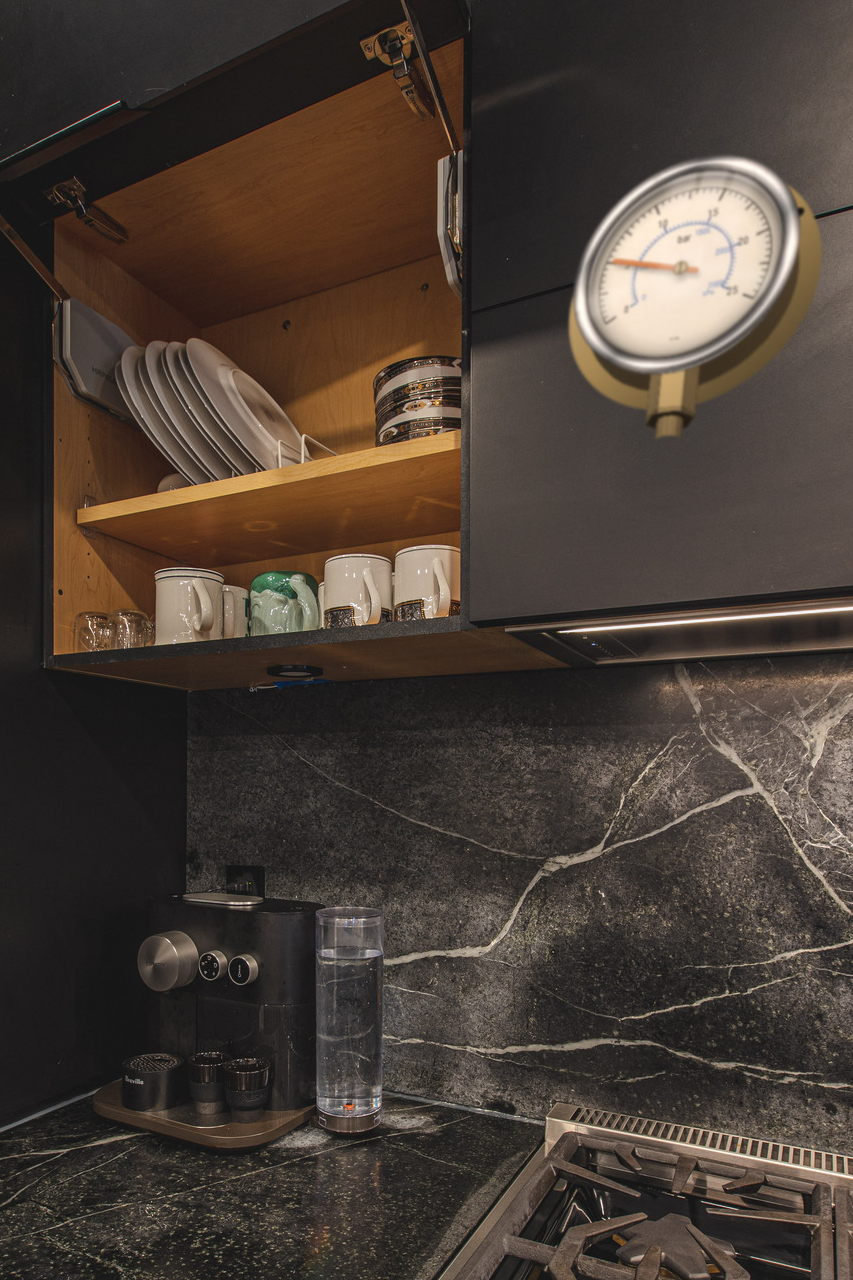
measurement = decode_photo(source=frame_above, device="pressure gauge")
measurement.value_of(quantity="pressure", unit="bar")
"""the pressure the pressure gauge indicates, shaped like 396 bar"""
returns 5 bar
